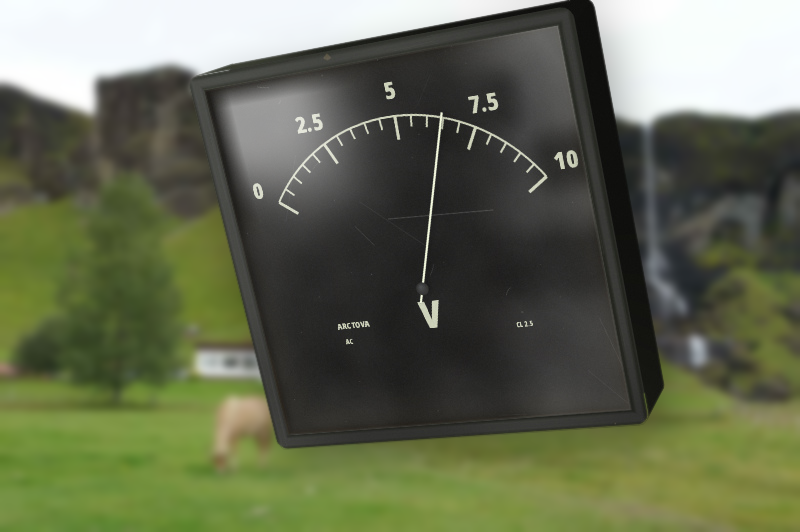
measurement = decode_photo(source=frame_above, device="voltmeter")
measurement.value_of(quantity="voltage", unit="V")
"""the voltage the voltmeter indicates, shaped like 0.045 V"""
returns 6.5 V
